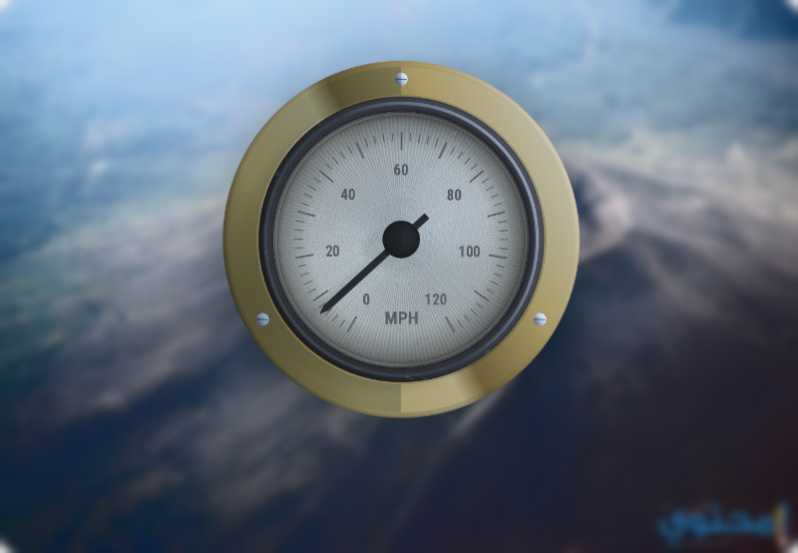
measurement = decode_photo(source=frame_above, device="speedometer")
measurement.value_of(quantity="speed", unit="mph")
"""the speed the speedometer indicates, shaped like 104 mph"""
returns 7 mph
